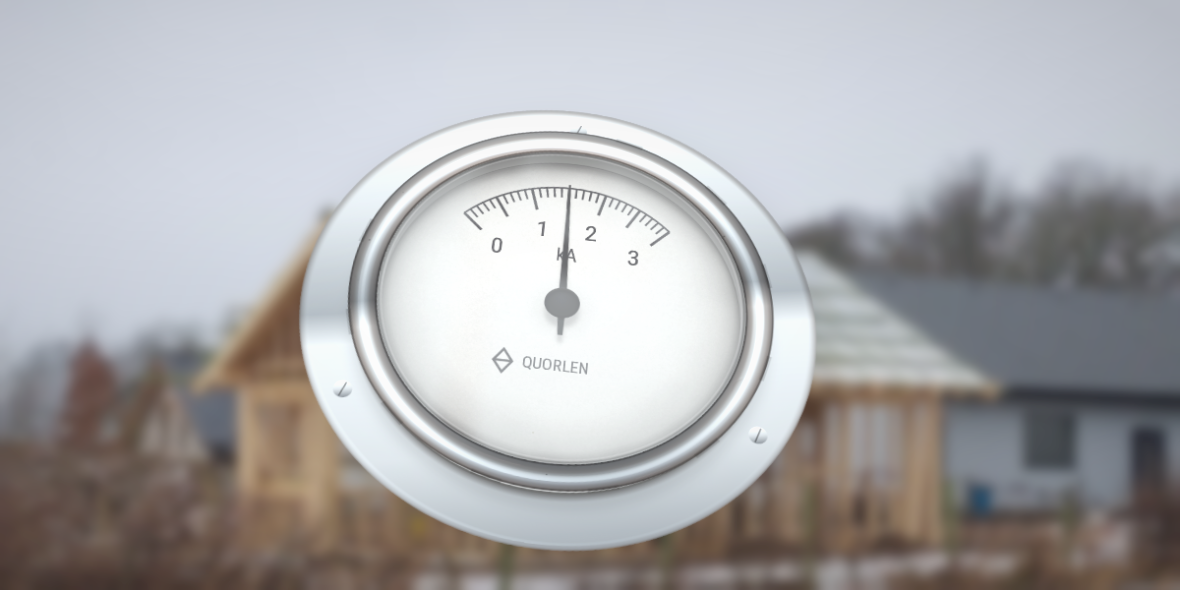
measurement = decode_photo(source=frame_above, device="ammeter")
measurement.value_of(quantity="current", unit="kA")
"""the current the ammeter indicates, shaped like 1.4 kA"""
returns 1.5 kA
